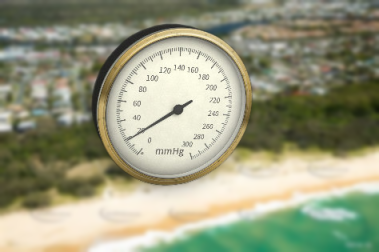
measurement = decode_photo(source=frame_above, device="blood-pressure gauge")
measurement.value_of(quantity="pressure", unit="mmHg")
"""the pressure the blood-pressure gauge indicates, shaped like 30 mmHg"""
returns 20 mmHg
